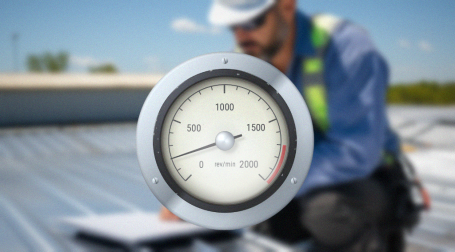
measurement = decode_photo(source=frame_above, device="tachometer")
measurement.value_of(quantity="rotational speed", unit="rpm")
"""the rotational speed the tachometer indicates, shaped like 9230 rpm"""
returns 200 rpm
